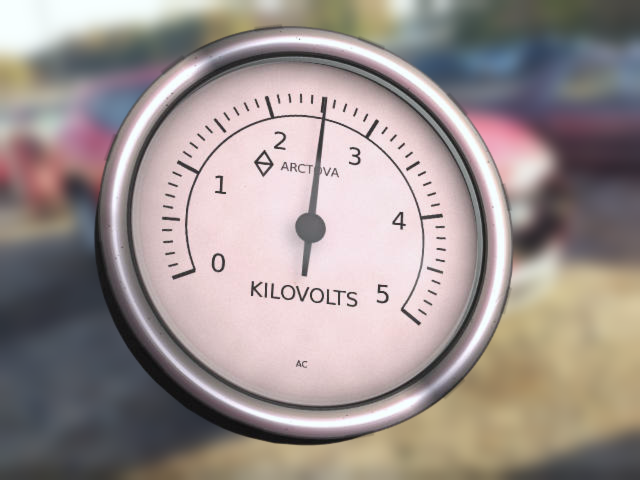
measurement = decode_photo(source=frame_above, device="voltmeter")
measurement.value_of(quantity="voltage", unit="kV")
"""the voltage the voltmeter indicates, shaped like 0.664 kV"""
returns 2.5 kV
